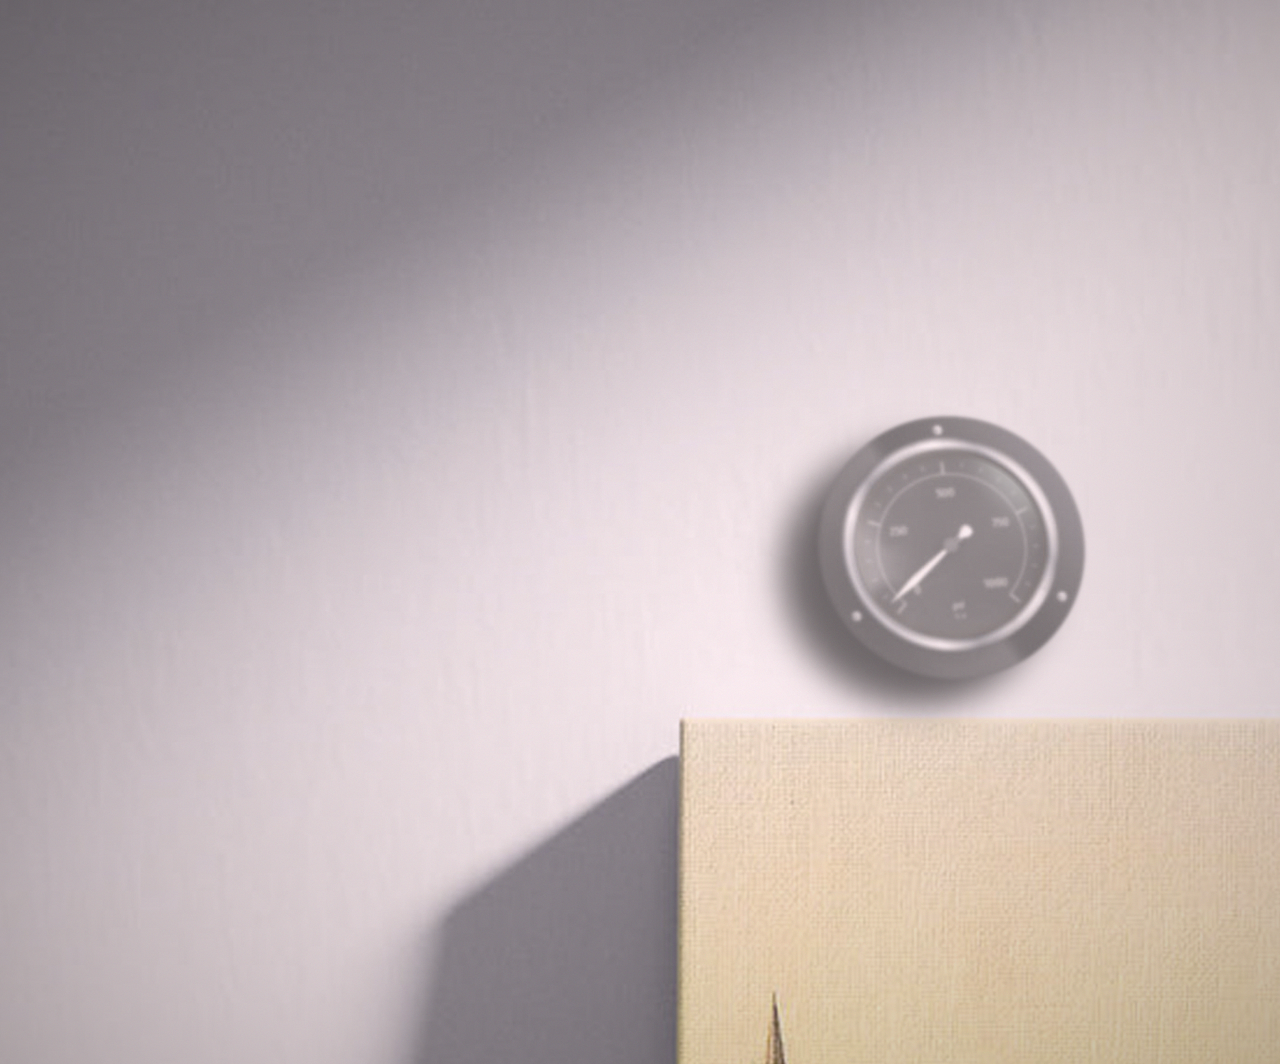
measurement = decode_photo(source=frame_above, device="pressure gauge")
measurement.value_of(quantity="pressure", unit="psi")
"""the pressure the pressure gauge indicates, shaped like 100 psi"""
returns 25 psi
